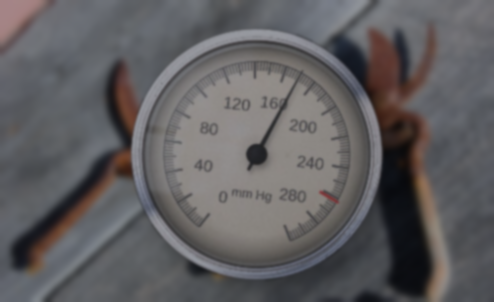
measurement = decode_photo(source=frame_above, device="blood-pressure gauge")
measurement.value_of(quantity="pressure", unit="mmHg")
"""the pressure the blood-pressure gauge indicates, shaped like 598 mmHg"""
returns 170 mmHg
